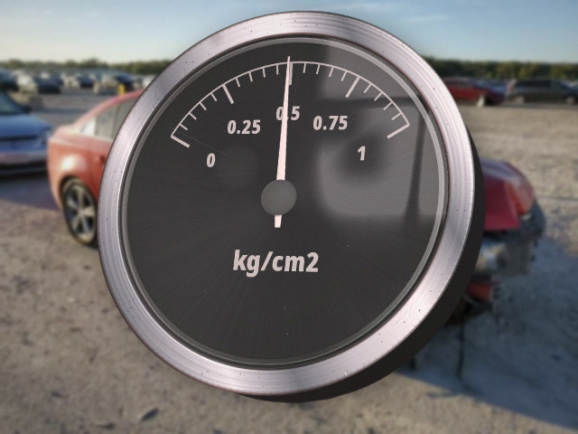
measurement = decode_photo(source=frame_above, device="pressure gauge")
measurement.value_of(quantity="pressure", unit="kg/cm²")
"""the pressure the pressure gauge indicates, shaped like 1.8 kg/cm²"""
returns 0.5 kg/cm²
